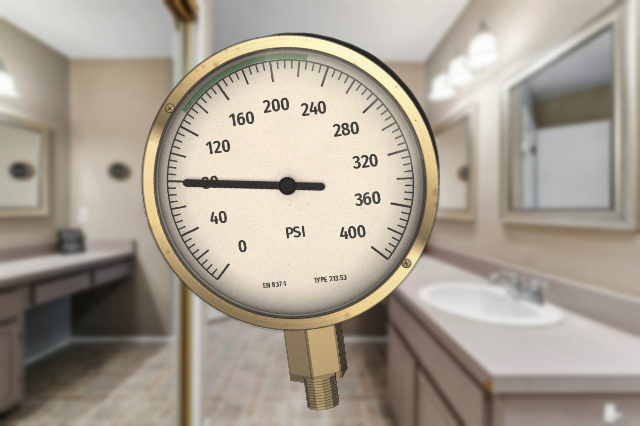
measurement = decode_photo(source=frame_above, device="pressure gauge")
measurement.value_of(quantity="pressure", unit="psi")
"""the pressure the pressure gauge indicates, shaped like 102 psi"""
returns 80 psi
